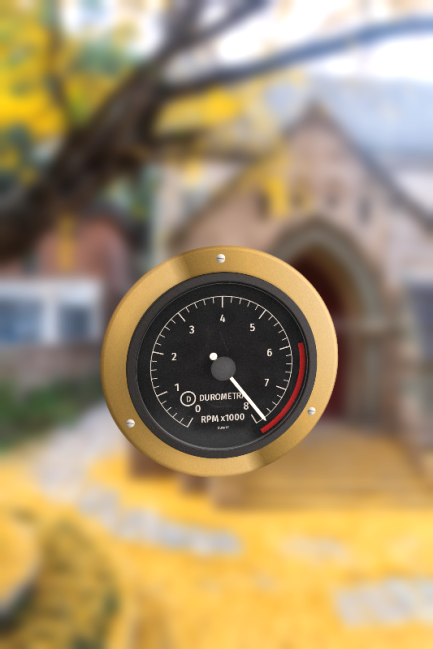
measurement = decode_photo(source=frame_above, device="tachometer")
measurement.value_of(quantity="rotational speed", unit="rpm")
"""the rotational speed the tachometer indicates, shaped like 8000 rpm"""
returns 7800 rpm
